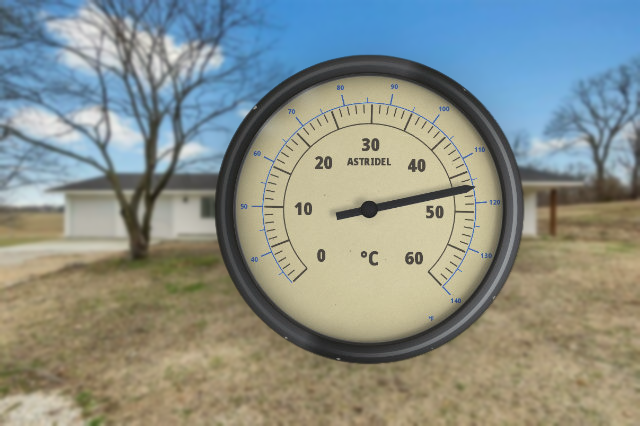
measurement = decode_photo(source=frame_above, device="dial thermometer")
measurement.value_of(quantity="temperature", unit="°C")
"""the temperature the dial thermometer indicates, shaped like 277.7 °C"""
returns 47 °C
